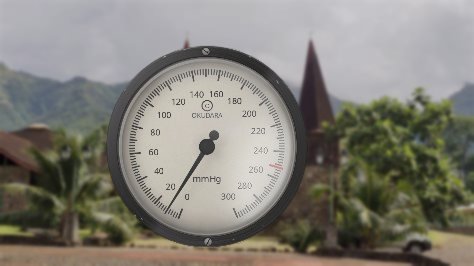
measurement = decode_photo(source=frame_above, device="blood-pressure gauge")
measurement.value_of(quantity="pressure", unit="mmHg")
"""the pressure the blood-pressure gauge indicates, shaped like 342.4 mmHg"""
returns 10 mmHg
